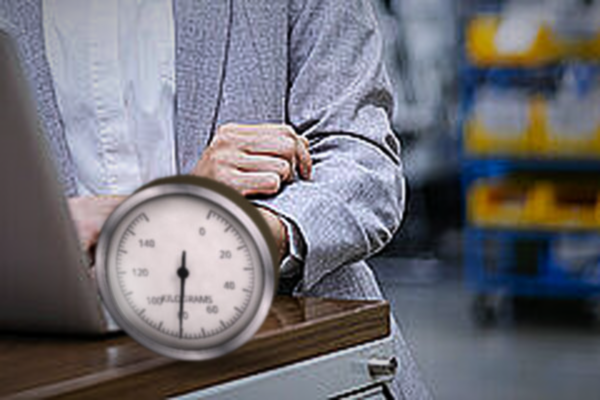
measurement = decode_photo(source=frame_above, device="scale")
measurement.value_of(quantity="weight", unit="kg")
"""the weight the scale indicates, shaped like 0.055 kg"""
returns 80 kg
